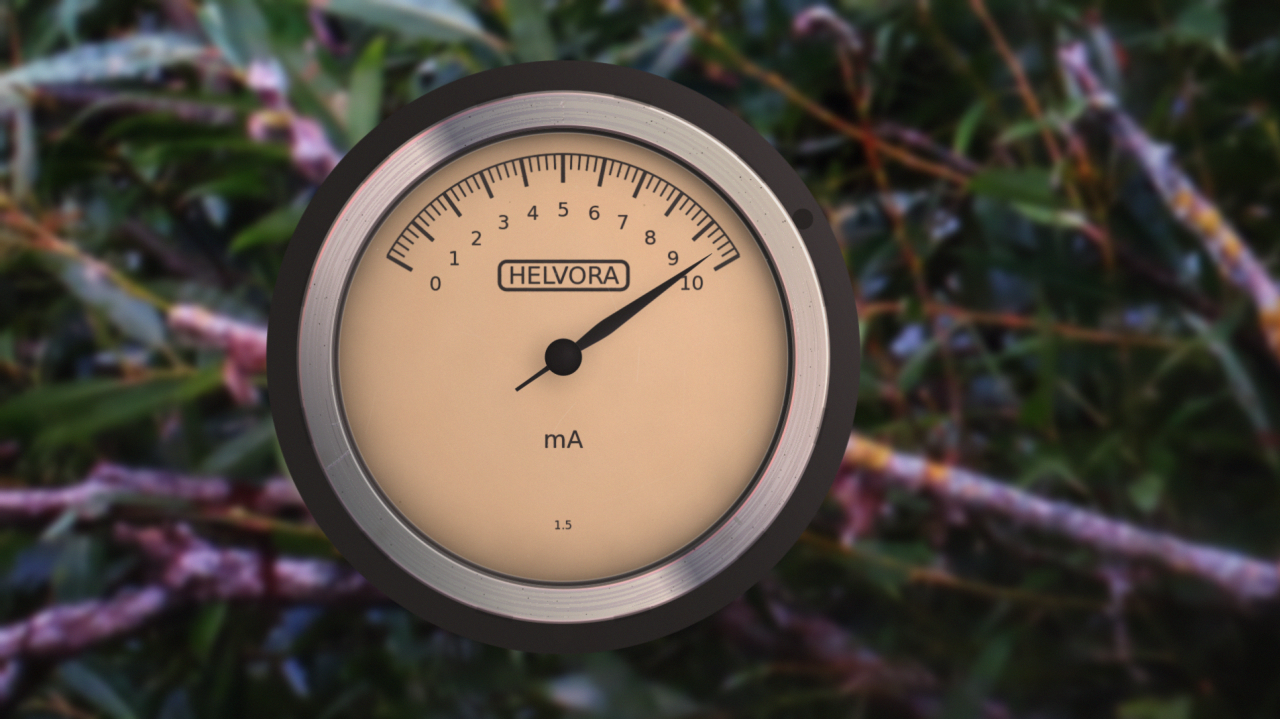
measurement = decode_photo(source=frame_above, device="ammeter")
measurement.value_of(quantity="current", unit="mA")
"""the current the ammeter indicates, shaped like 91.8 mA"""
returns 9.6 mA
